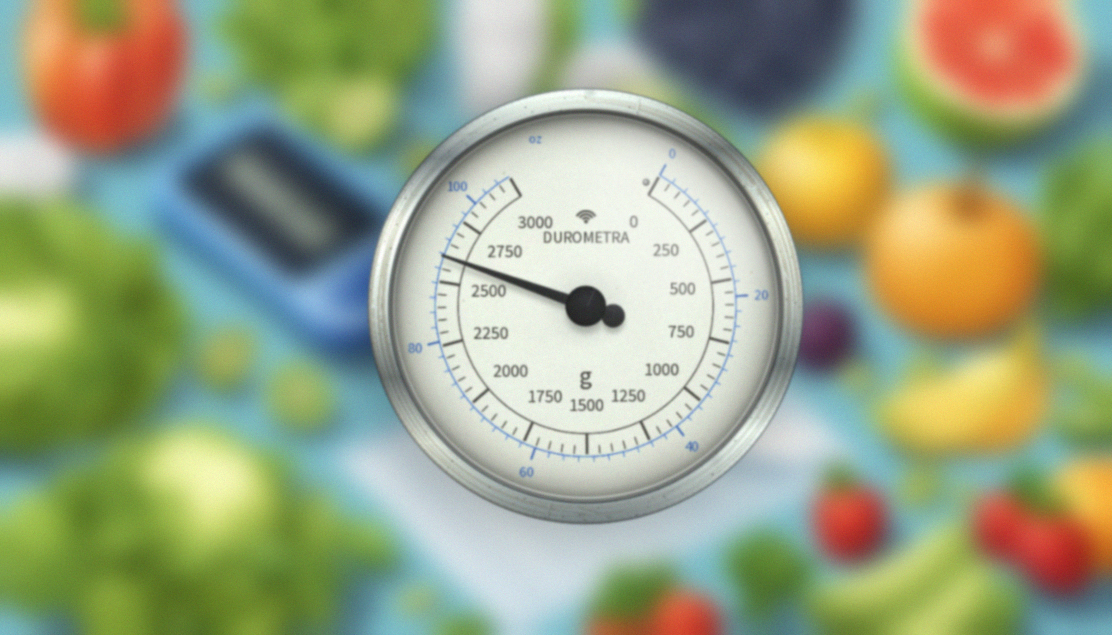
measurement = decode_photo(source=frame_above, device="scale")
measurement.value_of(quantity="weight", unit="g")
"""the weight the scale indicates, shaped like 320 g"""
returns 2600 g
